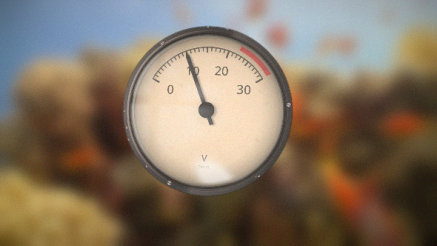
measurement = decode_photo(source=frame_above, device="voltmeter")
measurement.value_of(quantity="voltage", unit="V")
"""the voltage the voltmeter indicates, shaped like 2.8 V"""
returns 10 V
